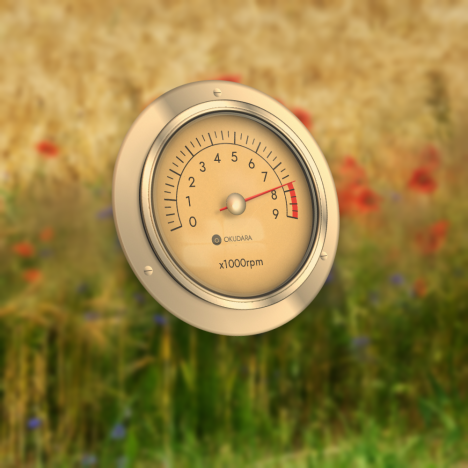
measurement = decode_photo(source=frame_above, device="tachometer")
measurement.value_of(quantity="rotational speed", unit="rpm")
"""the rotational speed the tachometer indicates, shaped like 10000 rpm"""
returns 7750 rpm
